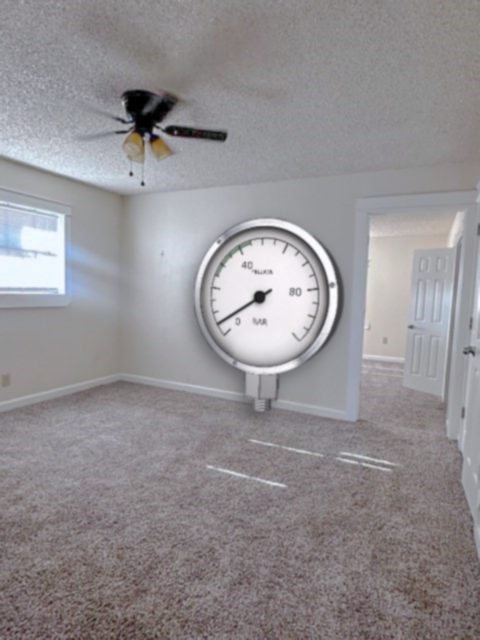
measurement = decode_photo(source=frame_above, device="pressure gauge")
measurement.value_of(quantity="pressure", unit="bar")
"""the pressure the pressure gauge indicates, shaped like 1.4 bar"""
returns 5 bar
